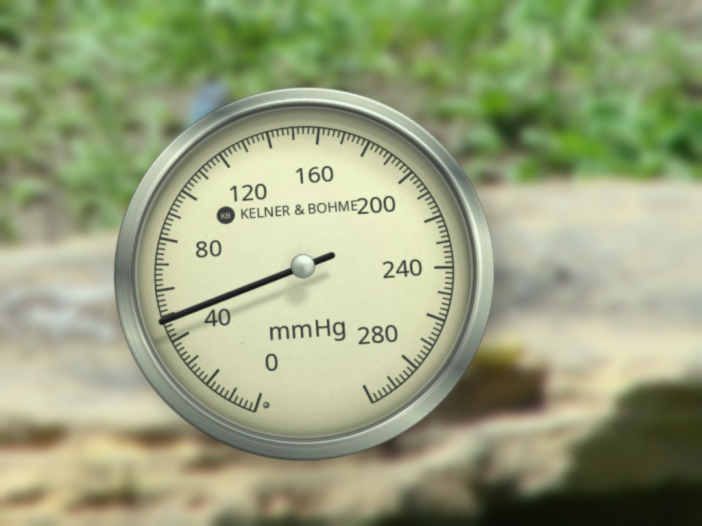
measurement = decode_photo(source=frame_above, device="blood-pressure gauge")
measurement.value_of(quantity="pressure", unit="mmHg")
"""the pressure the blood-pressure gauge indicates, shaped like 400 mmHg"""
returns 48 mmHg
